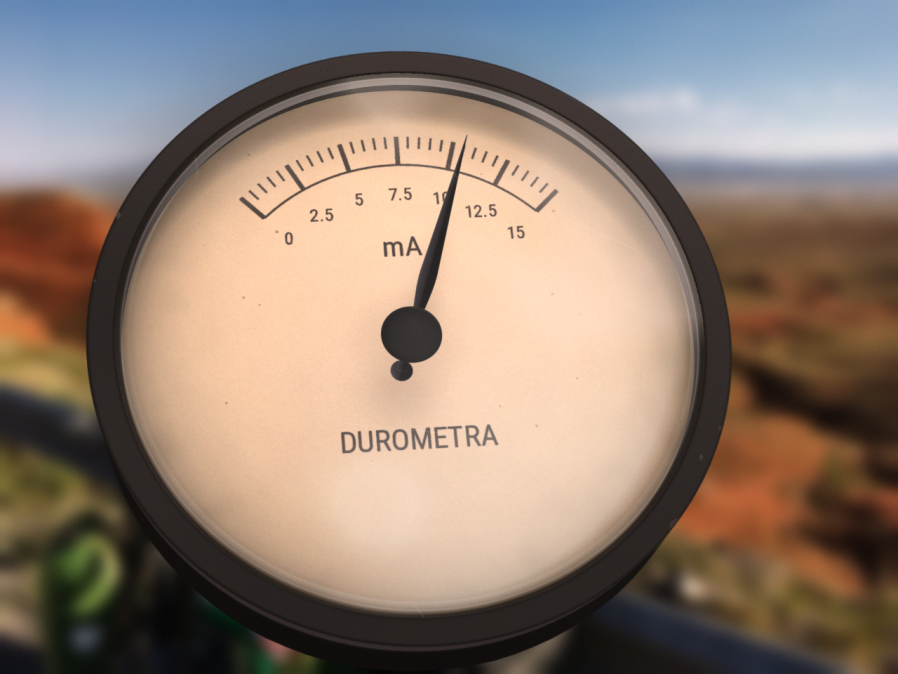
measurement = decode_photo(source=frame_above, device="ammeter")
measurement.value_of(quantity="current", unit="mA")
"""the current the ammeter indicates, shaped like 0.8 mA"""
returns 10.5 mA
